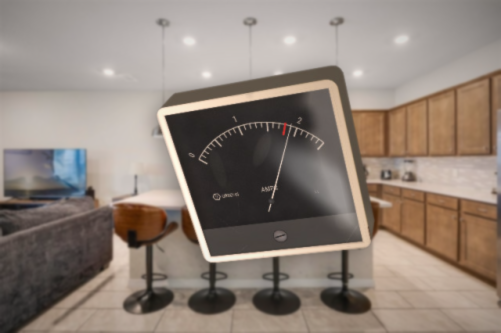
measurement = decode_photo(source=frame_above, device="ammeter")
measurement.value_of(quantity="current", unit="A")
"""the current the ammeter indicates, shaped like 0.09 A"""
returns 1.9 A
